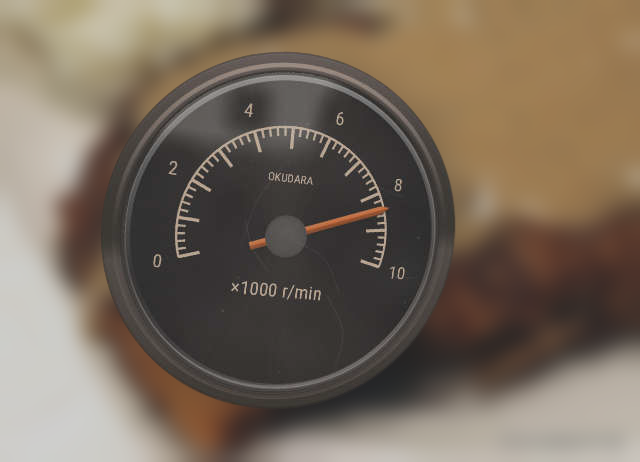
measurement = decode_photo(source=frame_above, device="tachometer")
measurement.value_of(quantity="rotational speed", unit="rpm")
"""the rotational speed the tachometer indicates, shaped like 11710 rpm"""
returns 8400 rpm
